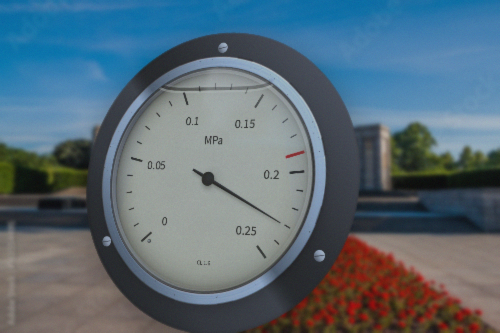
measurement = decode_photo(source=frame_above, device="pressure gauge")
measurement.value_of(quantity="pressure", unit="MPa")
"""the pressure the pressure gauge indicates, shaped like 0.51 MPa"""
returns 0.23 MPa
